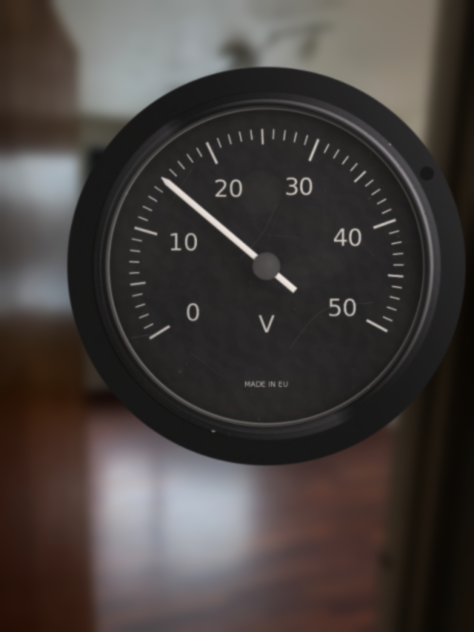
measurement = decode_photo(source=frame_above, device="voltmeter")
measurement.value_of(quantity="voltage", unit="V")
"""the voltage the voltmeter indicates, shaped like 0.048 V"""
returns 15 V
